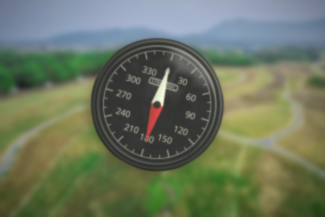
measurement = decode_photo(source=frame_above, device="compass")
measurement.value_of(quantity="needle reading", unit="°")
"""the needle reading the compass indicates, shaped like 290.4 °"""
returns 180 °
